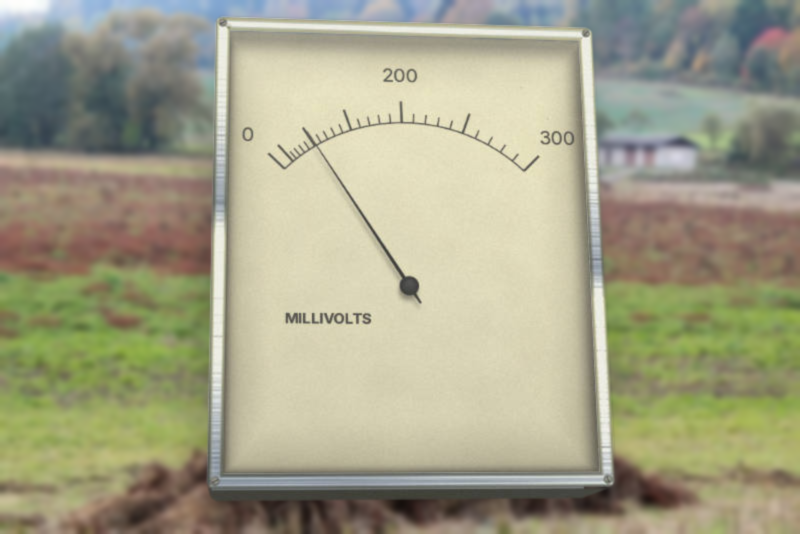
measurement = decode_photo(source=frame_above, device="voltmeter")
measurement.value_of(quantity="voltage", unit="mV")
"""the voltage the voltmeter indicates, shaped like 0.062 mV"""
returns 100 mV
